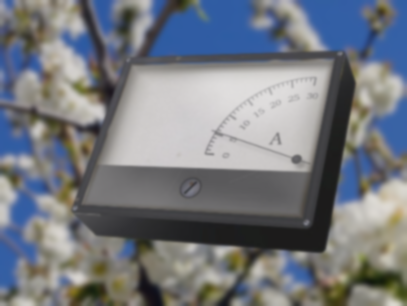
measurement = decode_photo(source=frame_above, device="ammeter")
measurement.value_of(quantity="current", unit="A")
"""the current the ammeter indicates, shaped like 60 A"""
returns 5 A
